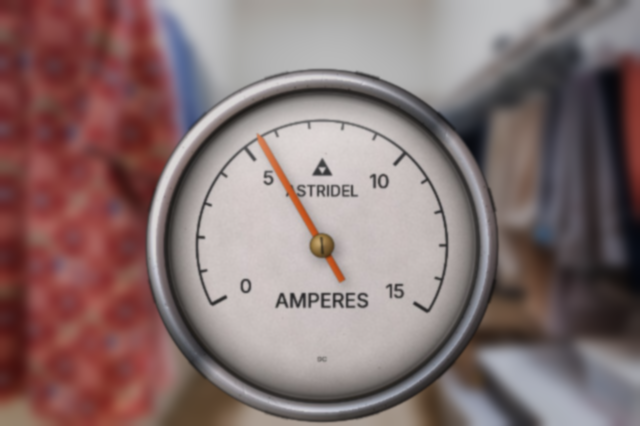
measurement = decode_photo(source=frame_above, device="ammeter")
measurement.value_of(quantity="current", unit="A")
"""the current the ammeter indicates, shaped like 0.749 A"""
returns 5.5 A
